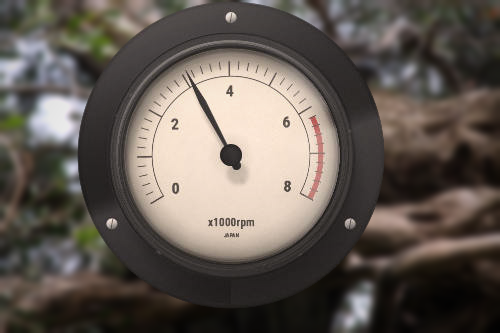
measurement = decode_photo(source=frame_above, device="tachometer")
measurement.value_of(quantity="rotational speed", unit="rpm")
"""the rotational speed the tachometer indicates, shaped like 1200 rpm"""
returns 3100 rpm
